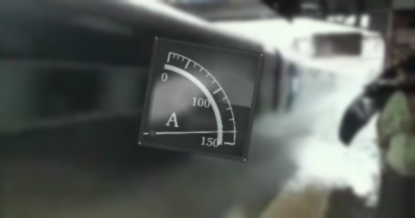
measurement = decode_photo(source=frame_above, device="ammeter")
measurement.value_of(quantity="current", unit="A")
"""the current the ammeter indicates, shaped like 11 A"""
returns 140 A
